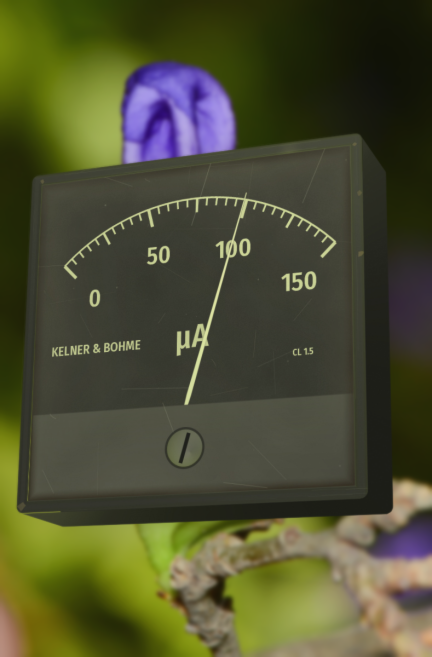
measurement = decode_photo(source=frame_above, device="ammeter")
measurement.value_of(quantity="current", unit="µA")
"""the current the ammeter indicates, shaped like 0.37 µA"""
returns 100 µA
